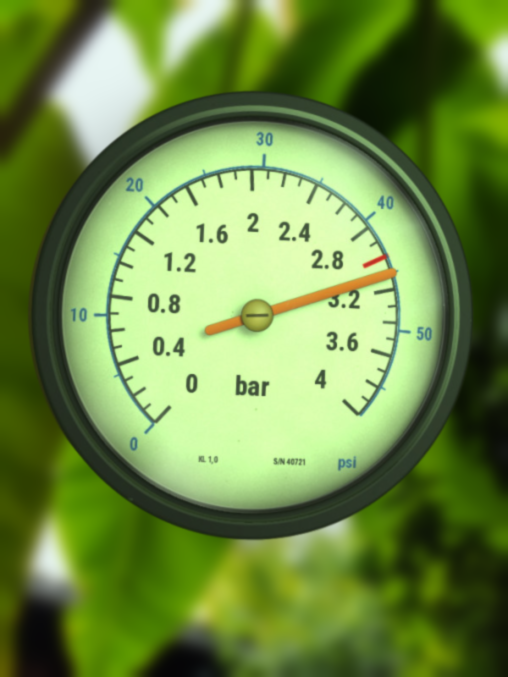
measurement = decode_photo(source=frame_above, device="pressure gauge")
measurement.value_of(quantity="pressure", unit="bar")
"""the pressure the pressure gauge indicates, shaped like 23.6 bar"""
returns 3.1 bar
